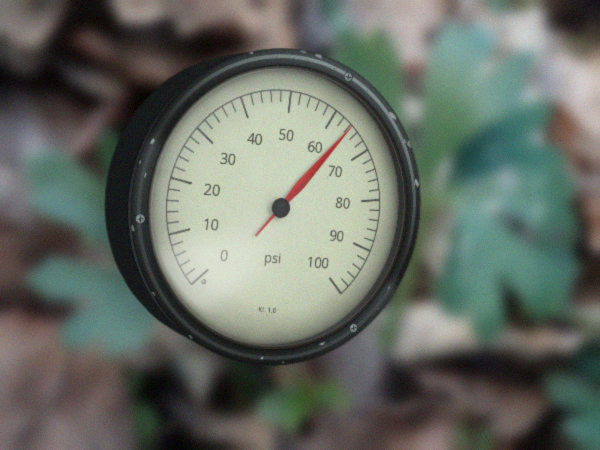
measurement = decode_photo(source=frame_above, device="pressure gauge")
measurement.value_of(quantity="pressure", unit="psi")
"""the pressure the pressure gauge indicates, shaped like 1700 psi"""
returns 64 psi
